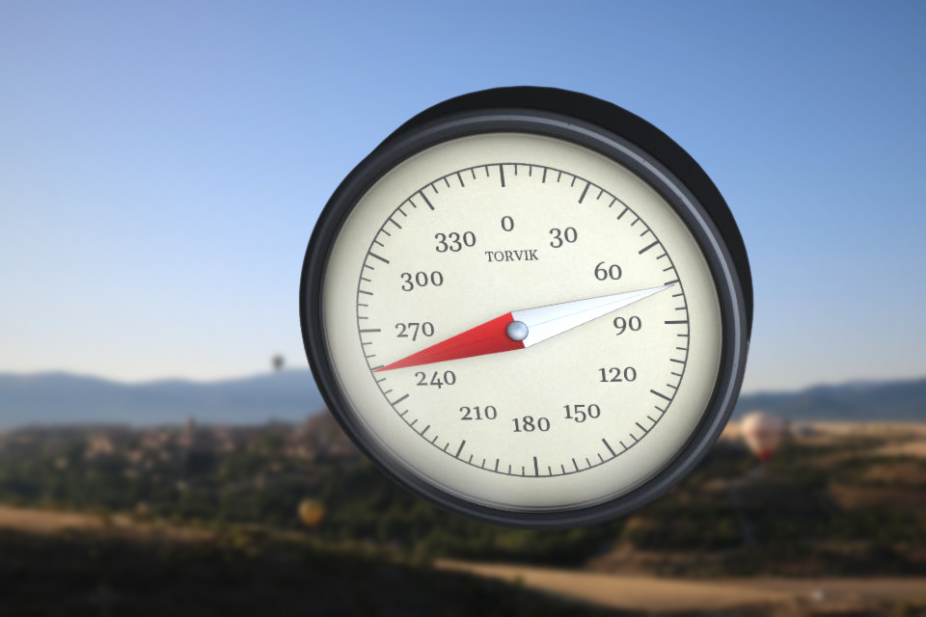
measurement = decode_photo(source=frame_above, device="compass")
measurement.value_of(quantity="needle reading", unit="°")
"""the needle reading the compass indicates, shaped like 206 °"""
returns 255 °
